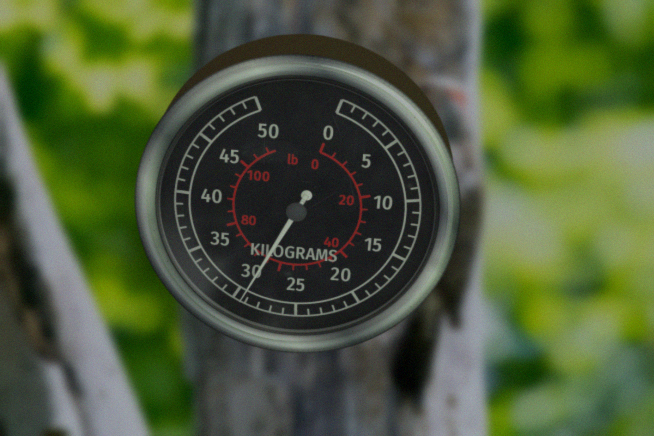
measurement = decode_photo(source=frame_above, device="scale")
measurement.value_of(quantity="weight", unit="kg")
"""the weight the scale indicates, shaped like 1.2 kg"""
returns 29.5 kg
